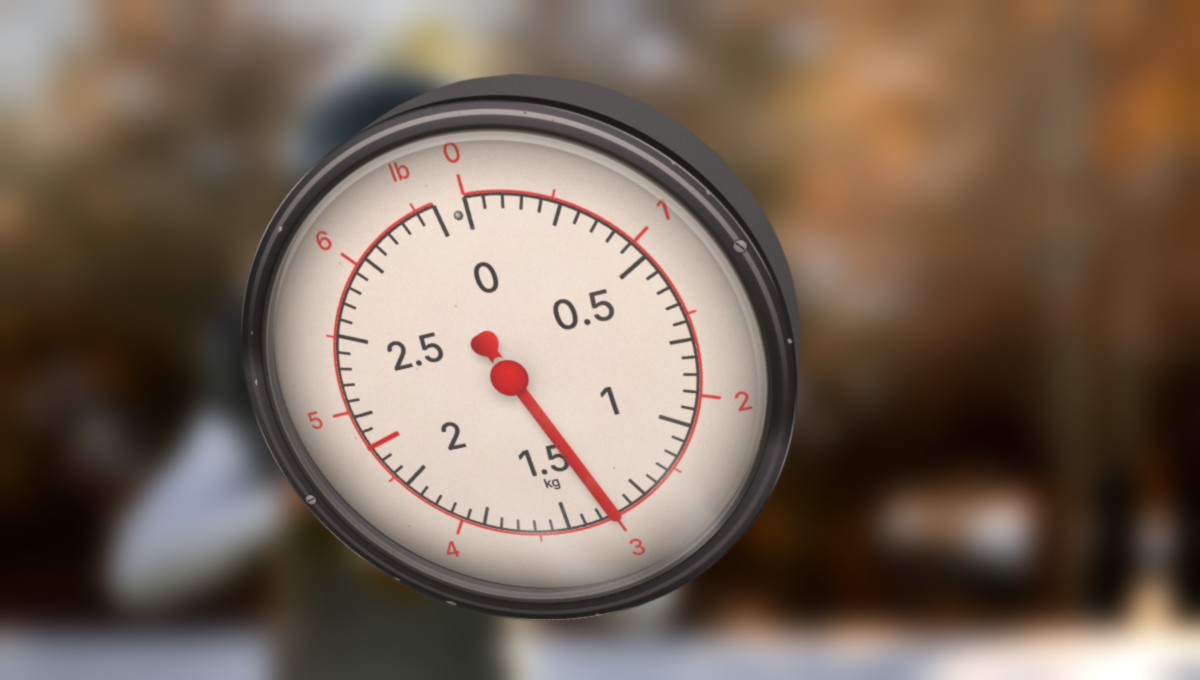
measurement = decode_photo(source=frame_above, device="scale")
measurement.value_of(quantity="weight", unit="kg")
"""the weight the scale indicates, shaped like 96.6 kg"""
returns 1.35 kg
